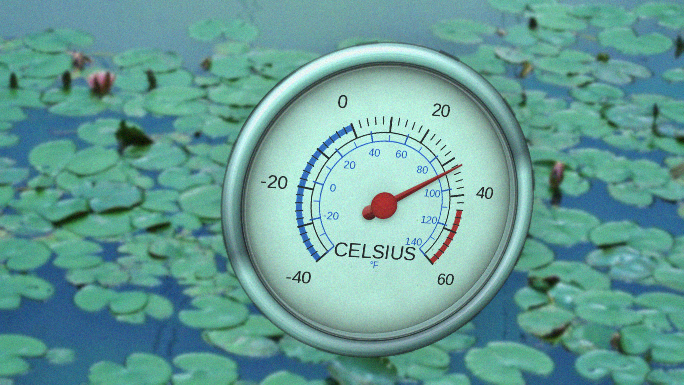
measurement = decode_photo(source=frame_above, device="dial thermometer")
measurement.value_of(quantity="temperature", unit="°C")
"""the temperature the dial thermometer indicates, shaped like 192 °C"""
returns 32 °C
